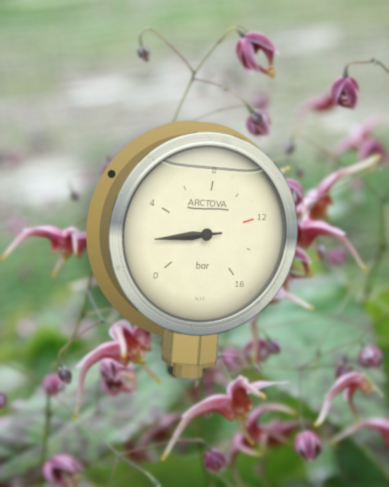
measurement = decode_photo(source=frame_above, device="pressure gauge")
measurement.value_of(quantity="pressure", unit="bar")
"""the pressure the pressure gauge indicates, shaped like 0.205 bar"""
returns 2 bar
